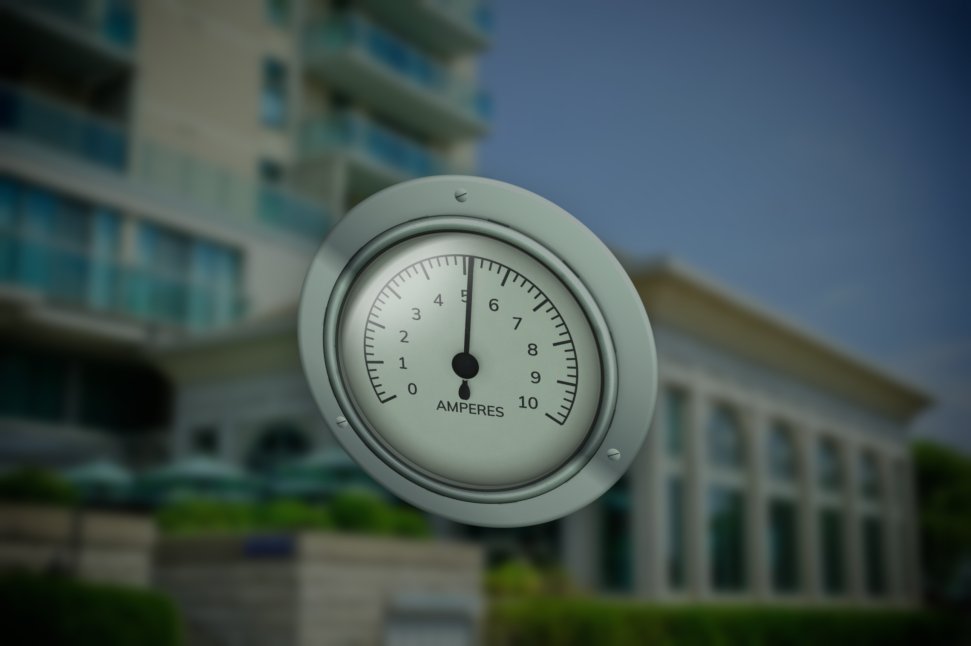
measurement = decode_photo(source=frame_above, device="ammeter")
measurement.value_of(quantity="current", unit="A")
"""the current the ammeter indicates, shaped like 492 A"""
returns 5.2 A
